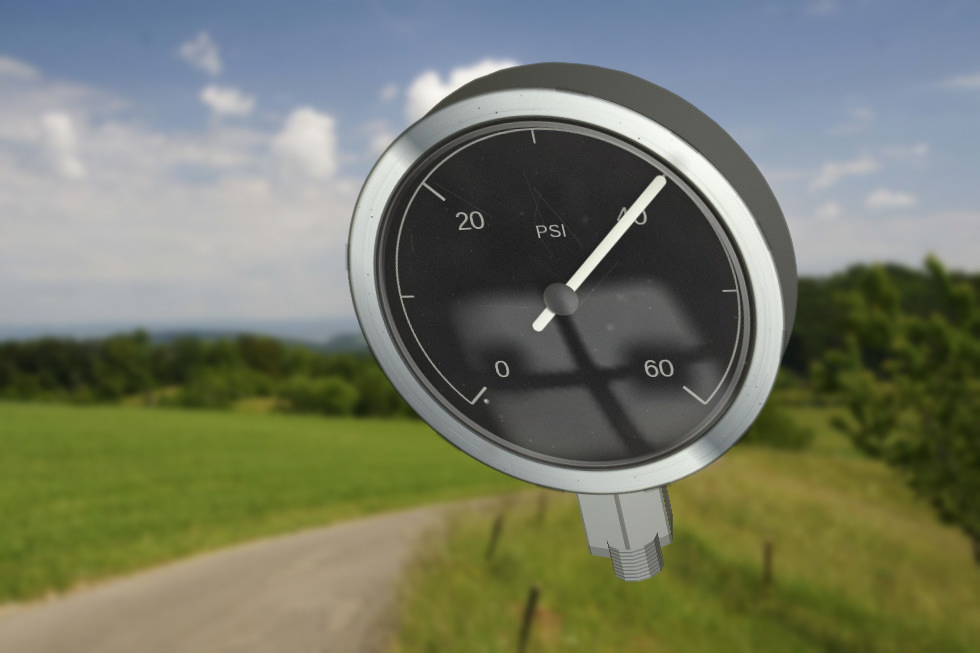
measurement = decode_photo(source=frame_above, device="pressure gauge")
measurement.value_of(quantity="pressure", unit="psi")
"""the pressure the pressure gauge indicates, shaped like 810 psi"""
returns 40 psi
